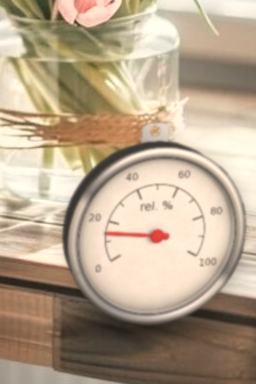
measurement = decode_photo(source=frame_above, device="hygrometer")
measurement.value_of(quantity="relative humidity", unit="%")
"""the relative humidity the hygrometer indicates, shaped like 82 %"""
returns 15 %
